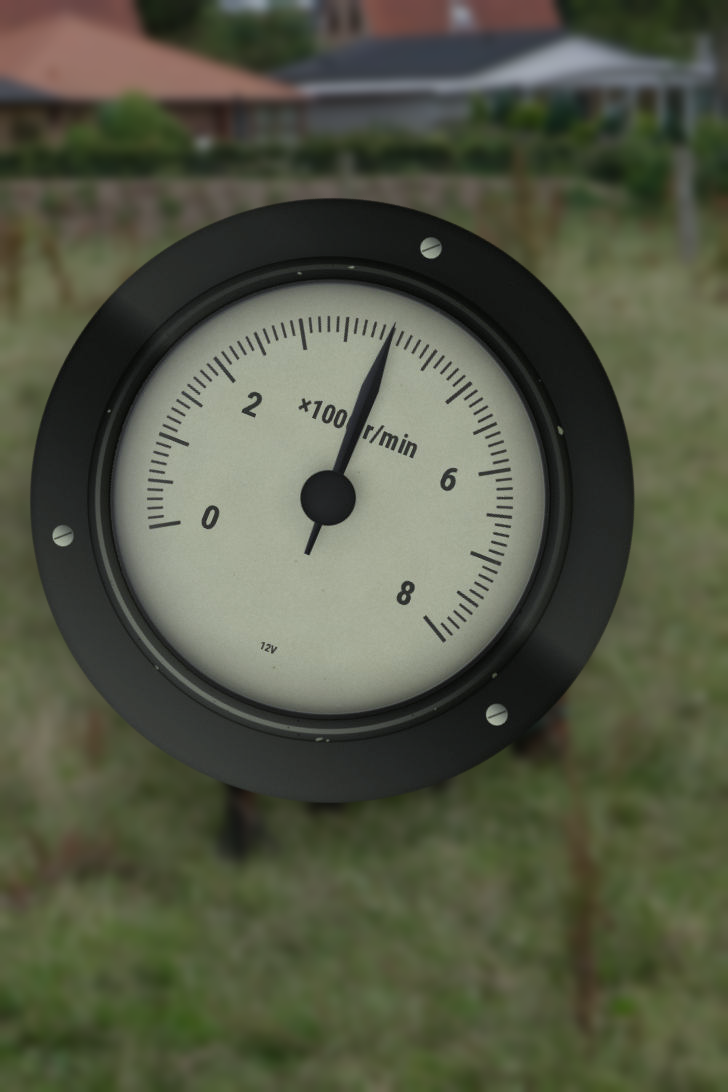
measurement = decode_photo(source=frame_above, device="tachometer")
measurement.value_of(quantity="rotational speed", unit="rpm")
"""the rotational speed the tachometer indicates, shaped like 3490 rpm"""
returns 4000 rpm
